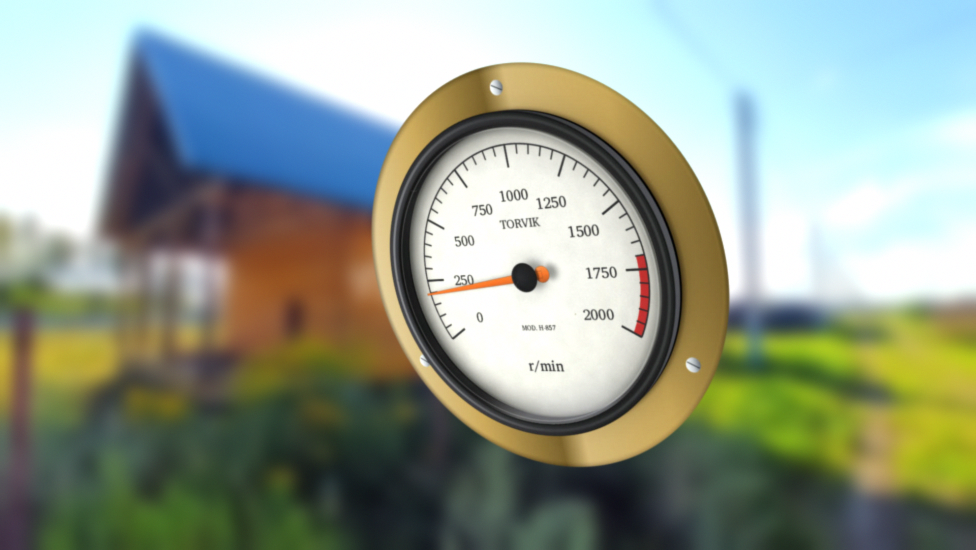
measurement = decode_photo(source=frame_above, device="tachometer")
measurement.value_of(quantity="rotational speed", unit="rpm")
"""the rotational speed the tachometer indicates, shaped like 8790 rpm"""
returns 200 rpm
